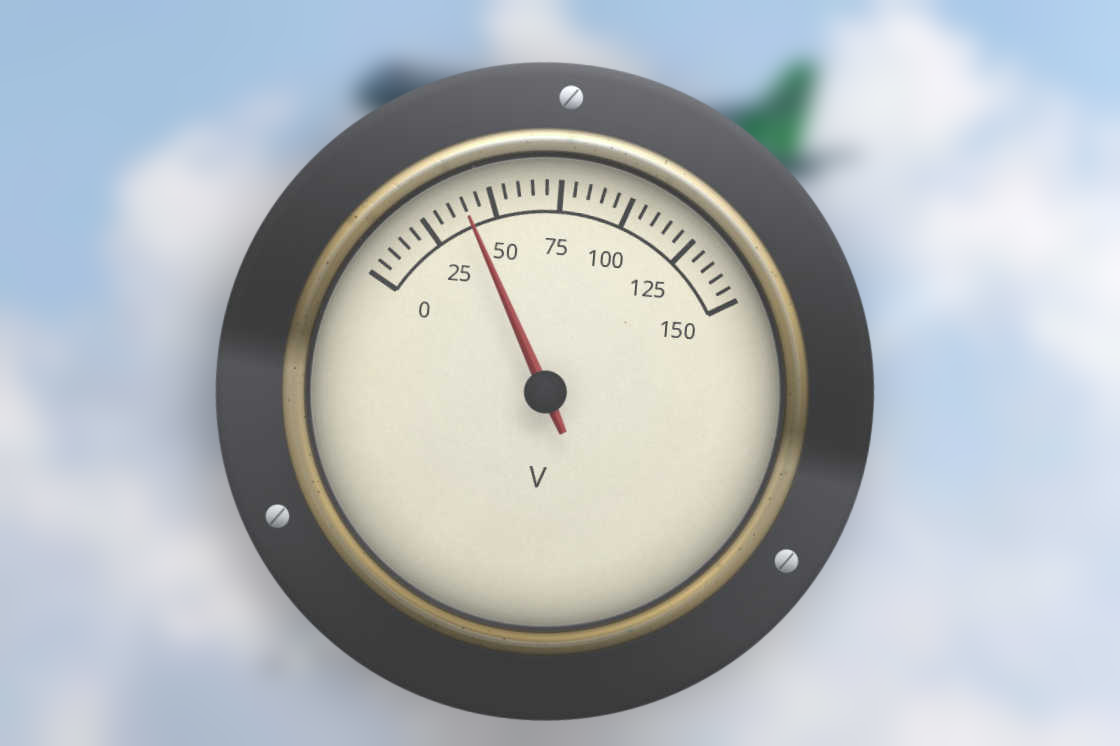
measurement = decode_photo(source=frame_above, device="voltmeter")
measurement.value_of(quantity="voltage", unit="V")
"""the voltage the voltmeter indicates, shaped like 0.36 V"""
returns 40 V
